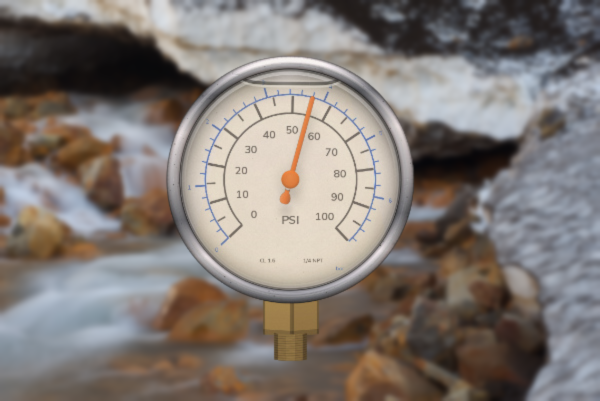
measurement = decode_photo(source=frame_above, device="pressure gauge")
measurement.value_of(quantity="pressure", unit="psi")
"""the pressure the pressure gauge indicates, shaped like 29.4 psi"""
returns 55 psi
